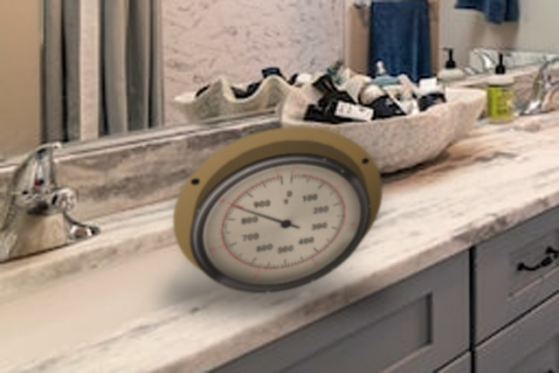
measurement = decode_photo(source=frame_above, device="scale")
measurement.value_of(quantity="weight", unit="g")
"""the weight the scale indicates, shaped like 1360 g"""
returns 850 g
